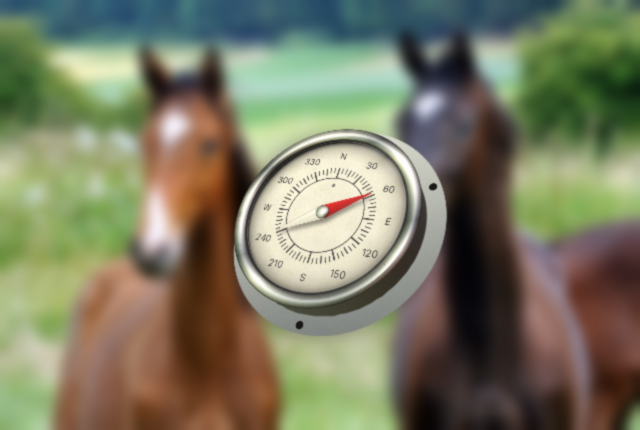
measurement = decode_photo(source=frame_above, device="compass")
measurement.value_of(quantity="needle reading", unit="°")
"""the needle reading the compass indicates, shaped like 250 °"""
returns 60 °
